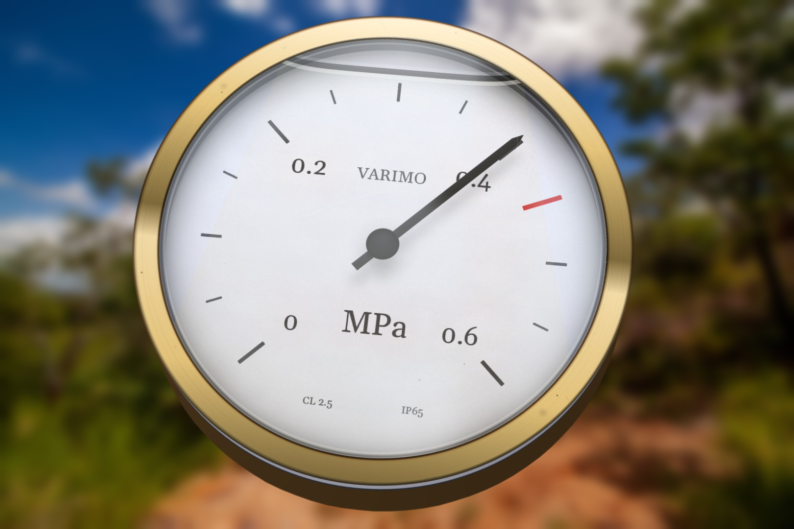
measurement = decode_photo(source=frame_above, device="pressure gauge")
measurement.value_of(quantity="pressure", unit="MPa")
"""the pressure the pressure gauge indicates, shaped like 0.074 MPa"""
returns 0.4 MPa
